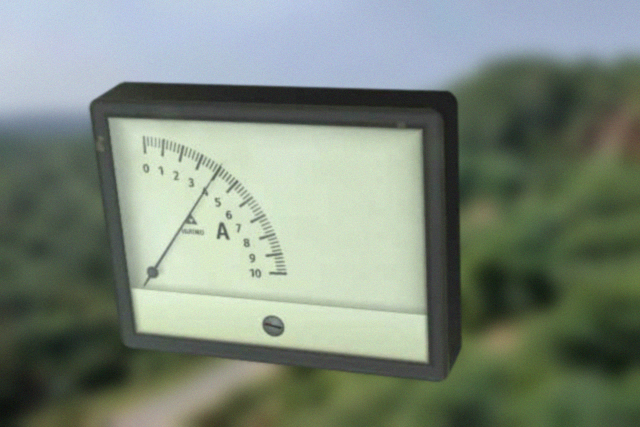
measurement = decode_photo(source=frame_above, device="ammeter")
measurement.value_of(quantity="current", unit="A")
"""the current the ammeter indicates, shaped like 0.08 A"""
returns 4 A
